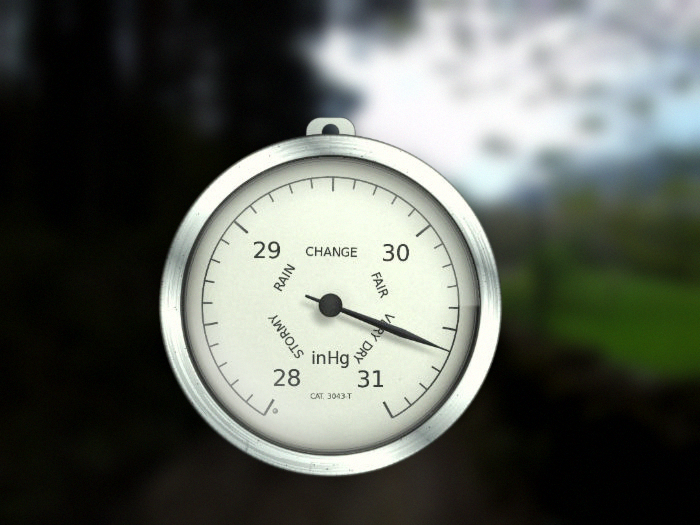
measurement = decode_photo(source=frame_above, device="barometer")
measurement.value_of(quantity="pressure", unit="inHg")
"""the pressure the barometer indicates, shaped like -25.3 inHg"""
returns 30.6 inHg
